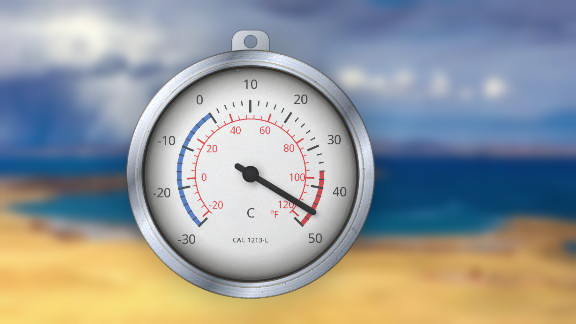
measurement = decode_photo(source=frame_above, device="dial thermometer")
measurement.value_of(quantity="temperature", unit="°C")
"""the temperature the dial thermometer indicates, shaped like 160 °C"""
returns 46 °C
